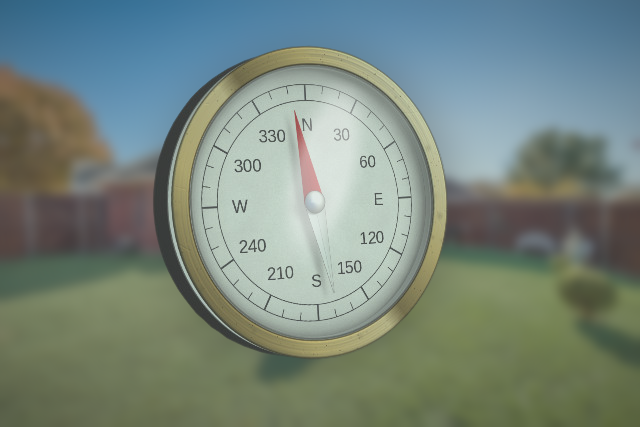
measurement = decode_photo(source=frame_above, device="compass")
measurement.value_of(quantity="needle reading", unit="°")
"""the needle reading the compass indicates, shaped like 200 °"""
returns 350 °
